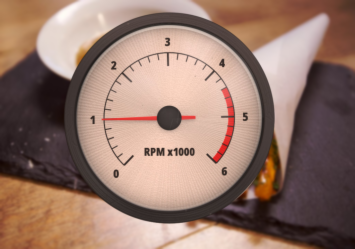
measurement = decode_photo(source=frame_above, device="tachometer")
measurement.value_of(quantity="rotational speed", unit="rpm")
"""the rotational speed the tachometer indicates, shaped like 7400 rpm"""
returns 1000 rpm
